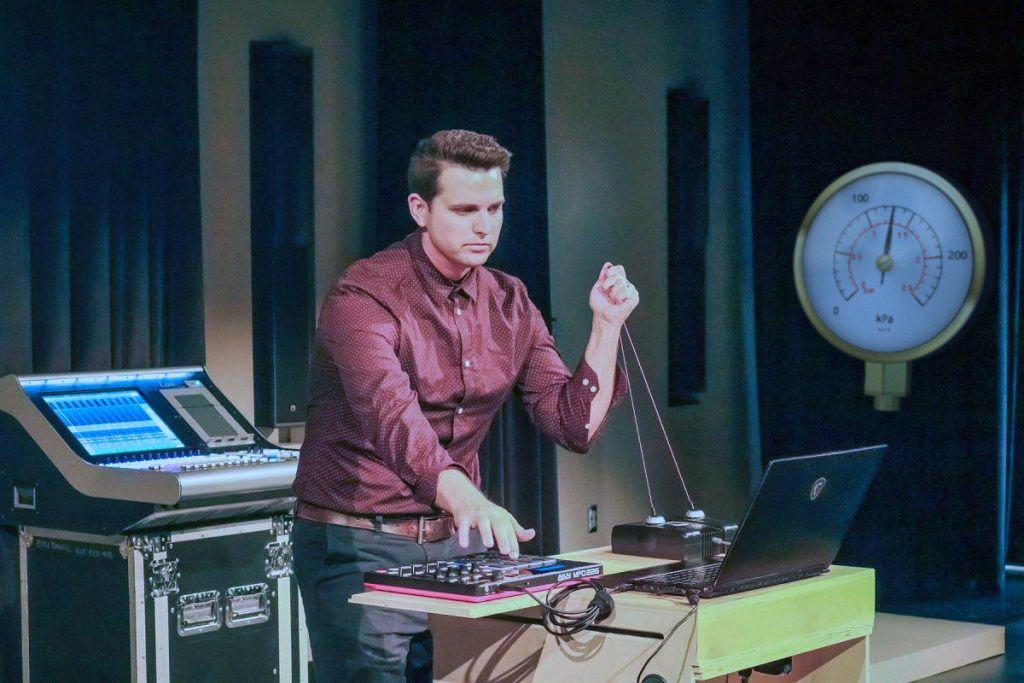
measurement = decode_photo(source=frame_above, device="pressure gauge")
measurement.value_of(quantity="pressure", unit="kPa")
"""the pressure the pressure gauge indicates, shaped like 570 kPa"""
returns 130 kPa
